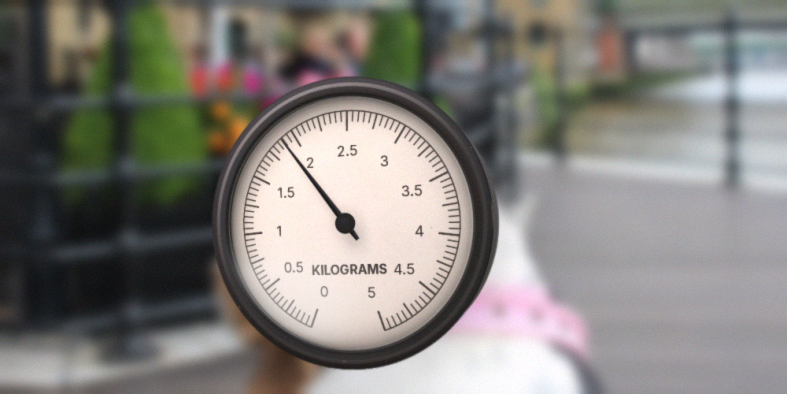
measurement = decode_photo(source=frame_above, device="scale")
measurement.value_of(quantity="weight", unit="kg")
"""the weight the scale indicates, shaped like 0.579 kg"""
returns 1.9 kg
